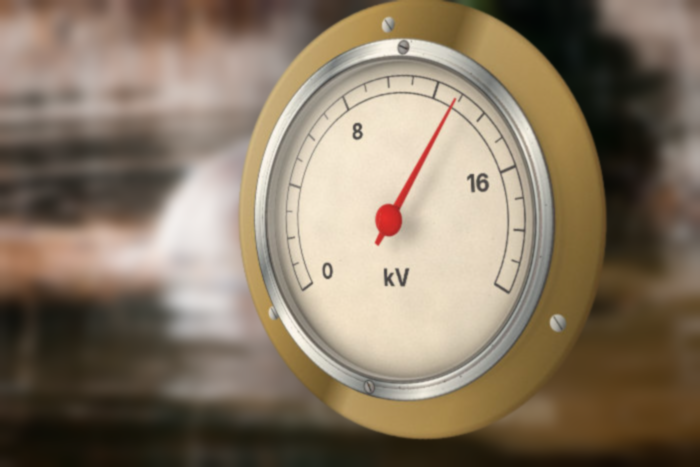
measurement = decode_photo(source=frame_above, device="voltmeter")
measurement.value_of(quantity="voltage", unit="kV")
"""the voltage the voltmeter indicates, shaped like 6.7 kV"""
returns 13 kV
